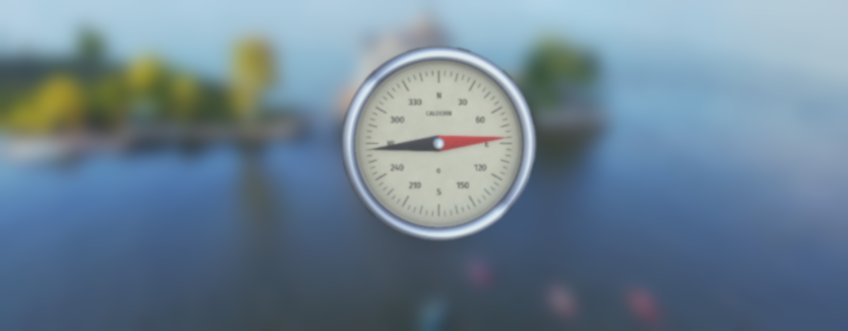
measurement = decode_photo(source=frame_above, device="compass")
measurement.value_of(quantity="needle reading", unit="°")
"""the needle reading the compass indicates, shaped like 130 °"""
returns 85 °
